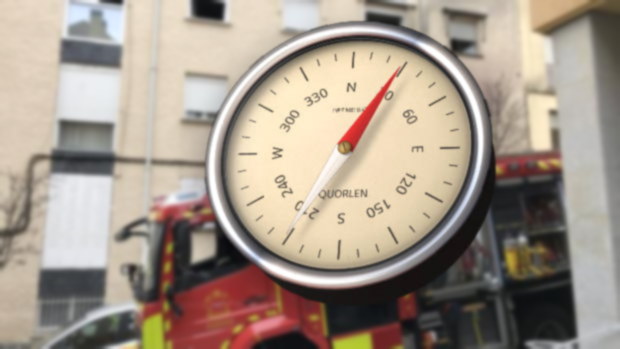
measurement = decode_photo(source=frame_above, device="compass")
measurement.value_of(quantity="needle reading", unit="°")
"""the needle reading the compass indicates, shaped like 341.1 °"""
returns 30 °
